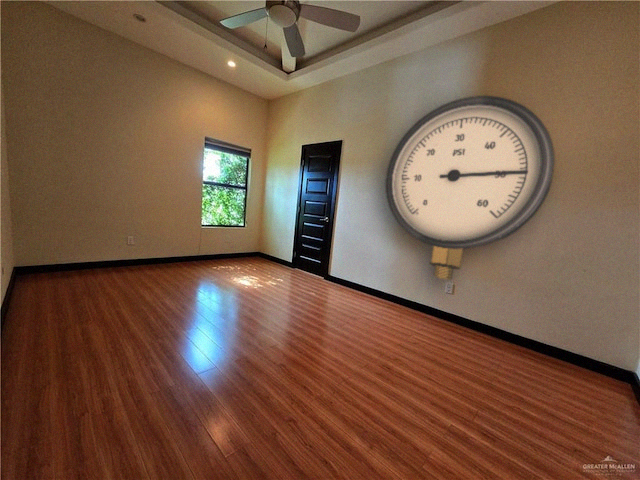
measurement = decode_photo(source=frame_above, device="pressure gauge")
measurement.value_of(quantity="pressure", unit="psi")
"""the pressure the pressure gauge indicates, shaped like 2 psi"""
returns 50 psi
